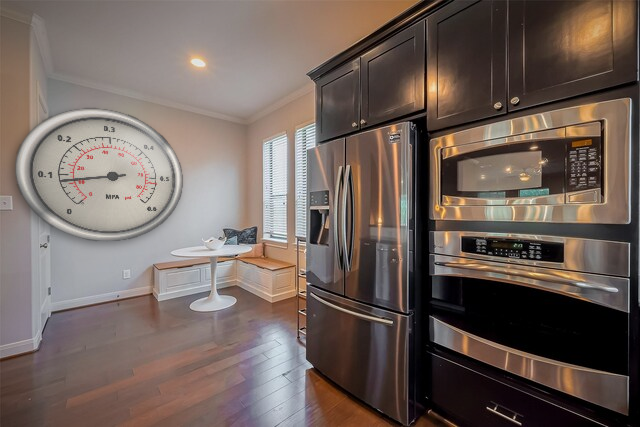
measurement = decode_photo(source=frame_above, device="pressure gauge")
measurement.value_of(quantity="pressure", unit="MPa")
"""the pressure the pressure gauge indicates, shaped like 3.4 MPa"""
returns 0.08 MPa
